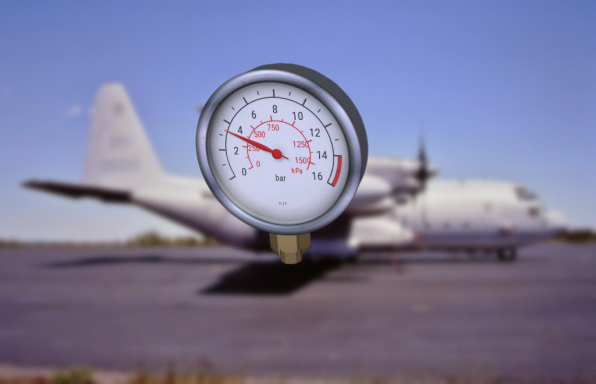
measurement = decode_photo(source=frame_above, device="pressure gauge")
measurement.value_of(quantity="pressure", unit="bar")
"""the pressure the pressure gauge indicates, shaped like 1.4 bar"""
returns 3.5 bar
